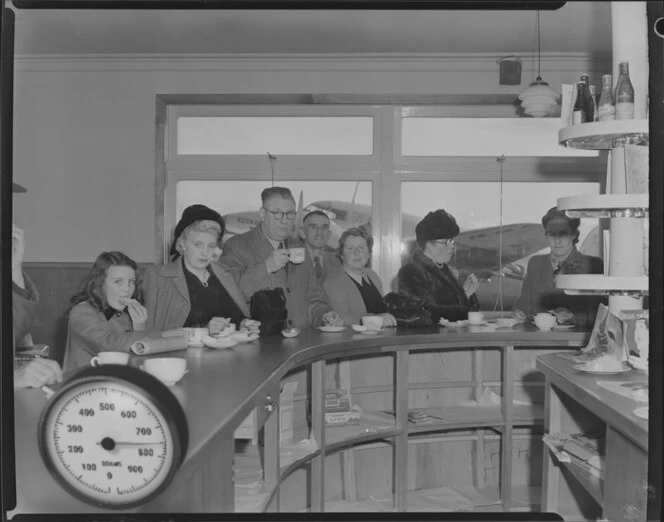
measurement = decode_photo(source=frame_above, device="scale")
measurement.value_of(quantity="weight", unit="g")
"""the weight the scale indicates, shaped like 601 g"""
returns 750 g
